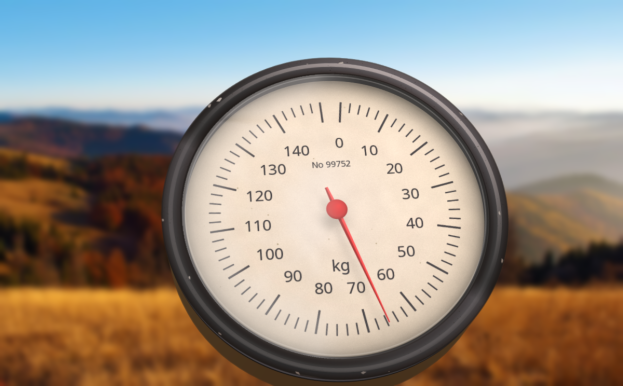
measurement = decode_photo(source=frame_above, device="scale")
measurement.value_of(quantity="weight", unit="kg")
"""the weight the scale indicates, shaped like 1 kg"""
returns 66 kg
